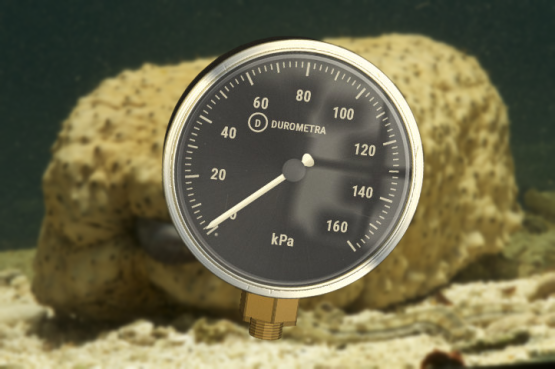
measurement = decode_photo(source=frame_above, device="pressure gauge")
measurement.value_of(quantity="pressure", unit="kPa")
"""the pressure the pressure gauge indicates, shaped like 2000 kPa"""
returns 2 kPa
